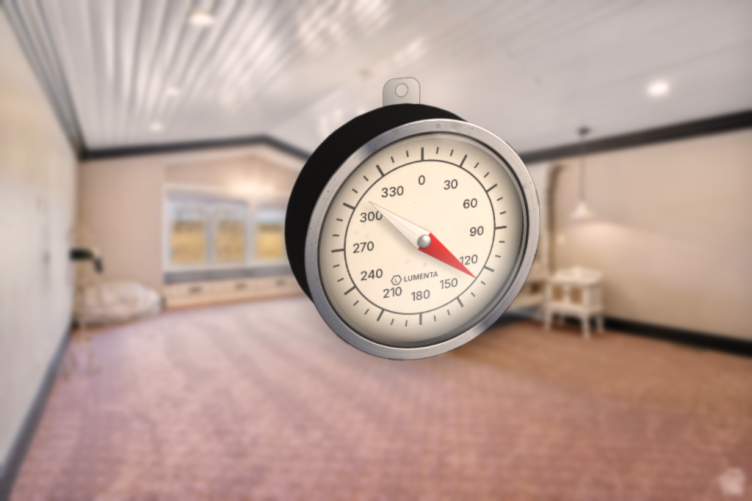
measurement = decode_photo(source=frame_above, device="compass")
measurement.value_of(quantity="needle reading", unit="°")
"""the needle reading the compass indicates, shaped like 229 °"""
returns 130 °
